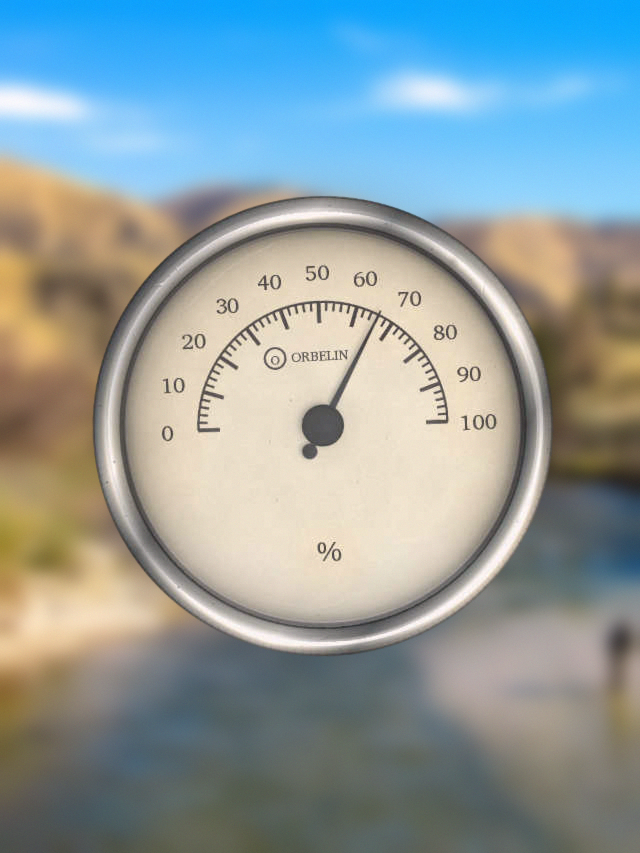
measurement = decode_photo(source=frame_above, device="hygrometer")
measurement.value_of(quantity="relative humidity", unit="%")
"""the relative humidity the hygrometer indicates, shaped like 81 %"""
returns 66 %
